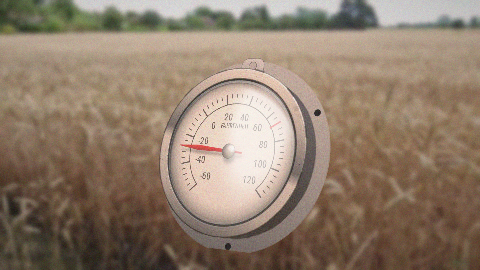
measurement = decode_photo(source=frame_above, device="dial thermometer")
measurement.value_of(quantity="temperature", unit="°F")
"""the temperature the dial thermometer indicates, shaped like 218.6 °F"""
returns -28 °F
